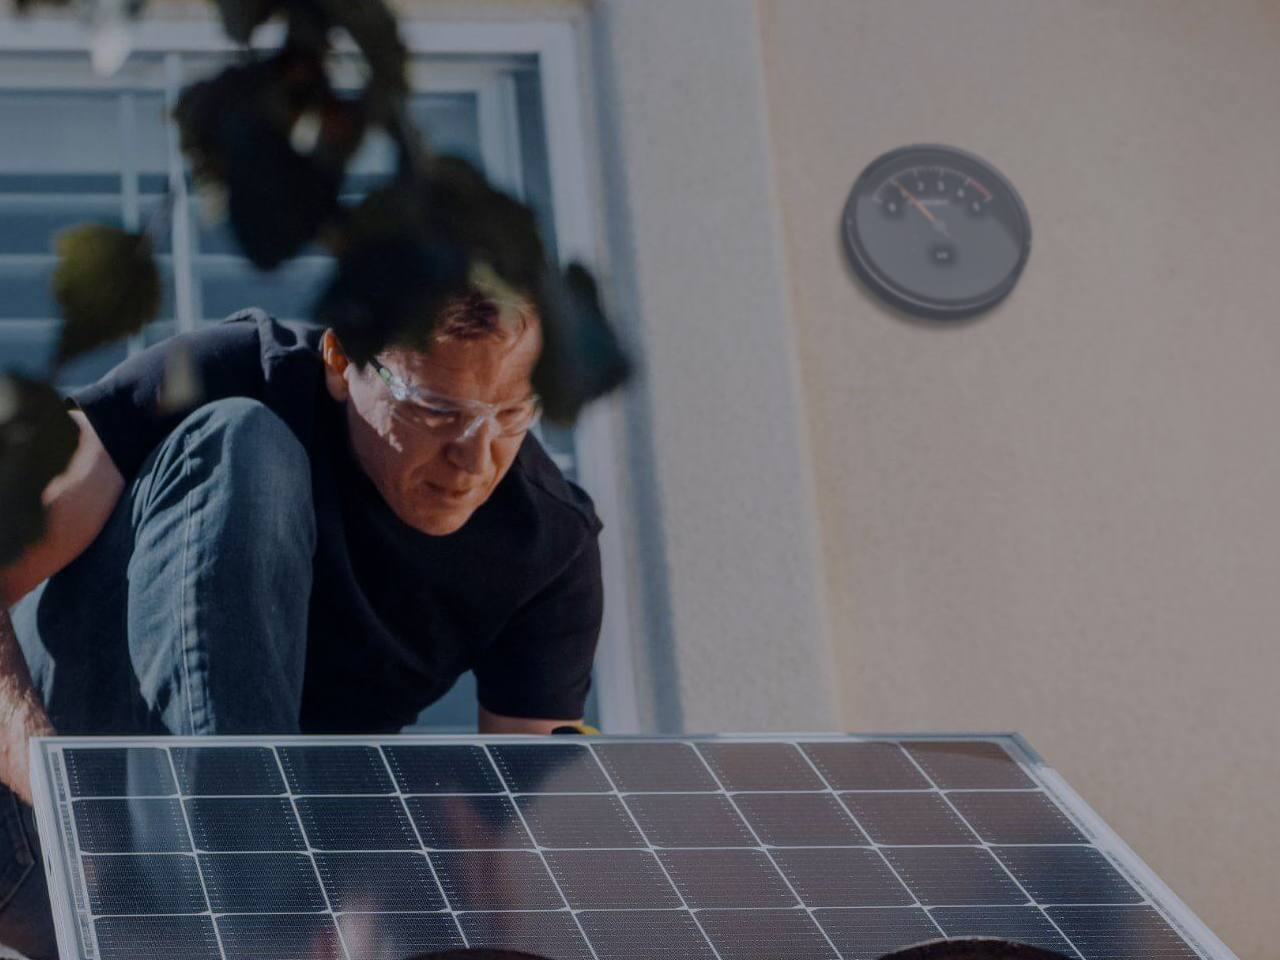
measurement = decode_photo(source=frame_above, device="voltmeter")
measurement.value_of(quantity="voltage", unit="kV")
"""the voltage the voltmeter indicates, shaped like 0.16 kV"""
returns 1 kV
